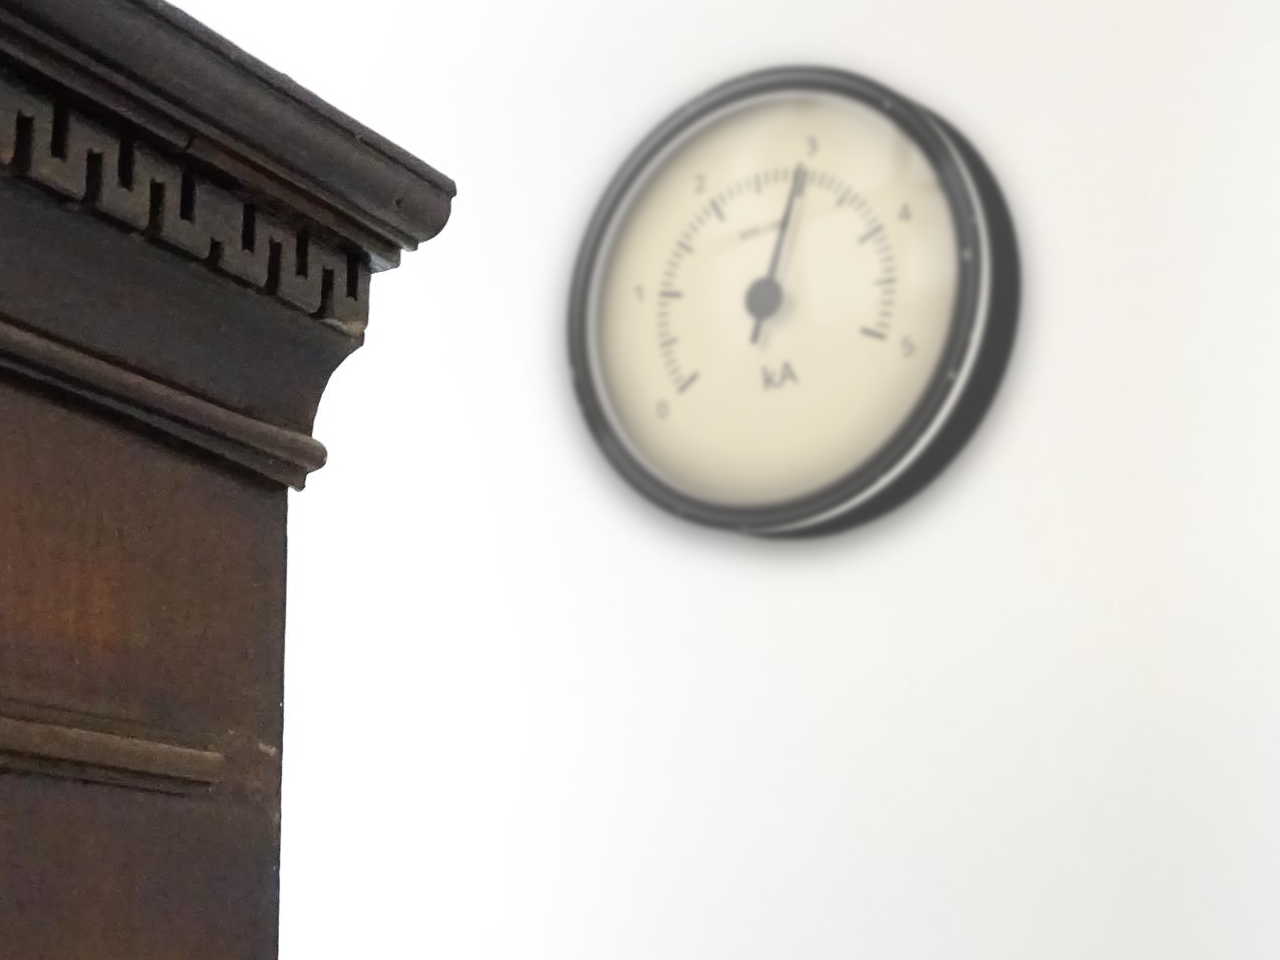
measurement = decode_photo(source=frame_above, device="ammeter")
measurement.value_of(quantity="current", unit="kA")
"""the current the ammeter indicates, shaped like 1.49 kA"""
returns 3 kA
